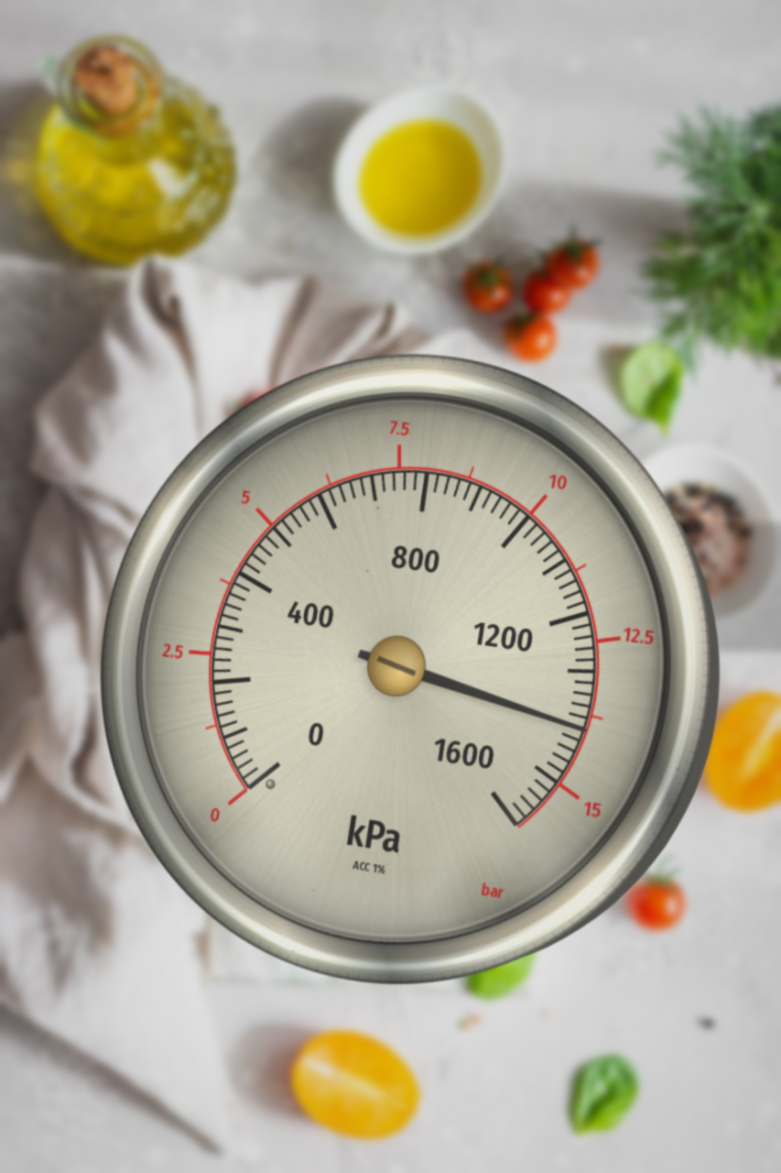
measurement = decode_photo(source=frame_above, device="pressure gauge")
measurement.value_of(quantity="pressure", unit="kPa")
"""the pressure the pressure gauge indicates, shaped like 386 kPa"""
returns 1400 kPa
